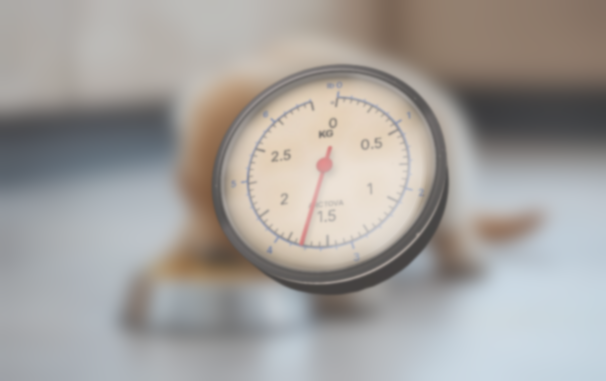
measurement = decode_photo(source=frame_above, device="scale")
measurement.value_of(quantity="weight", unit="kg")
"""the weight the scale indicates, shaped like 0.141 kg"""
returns 1.65 kg
